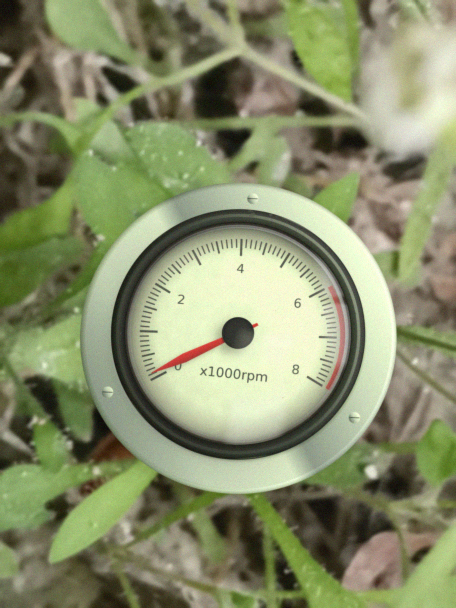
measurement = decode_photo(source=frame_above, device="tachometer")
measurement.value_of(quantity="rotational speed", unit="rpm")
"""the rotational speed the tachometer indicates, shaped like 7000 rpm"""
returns 100 rpm
